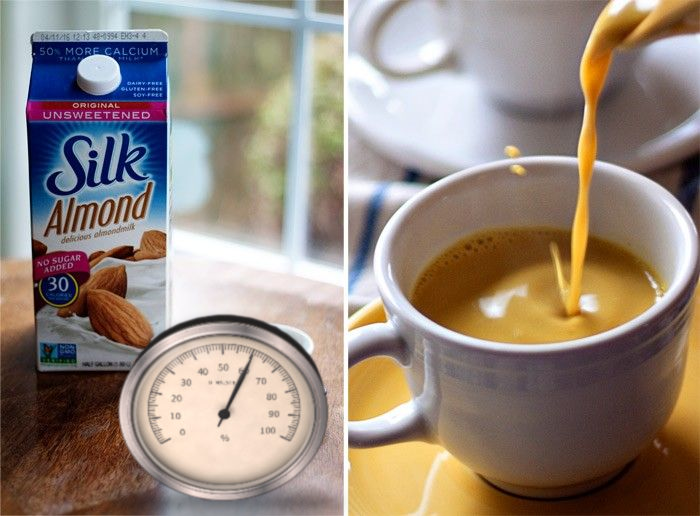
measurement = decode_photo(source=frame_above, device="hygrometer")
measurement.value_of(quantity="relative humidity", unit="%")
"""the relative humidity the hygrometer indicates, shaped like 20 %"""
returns 60 %
